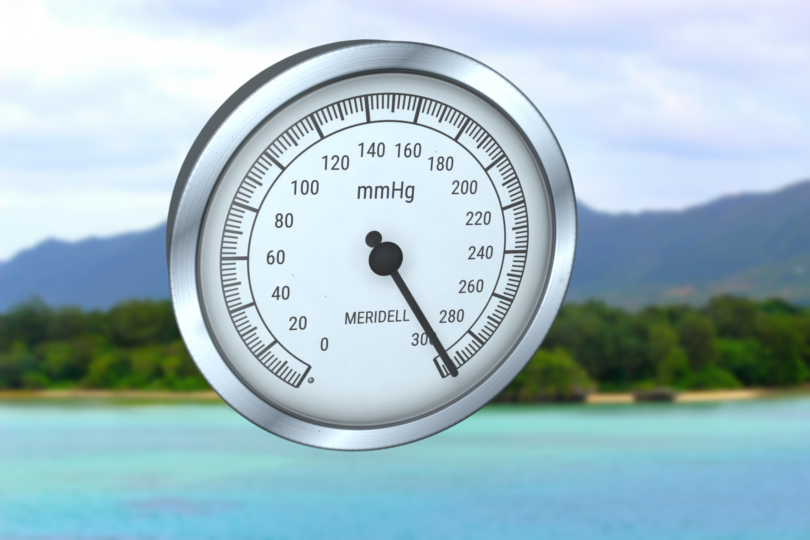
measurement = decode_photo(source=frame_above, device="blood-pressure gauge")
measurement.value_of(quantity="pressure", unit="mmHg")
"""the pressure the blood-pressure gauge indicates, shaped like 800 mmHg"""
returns 296 mmHg
